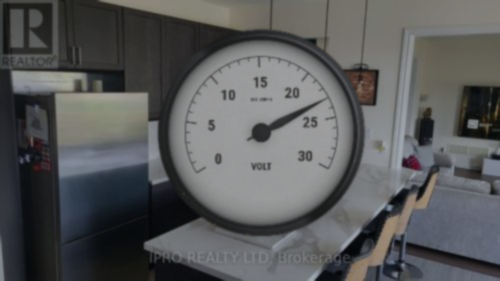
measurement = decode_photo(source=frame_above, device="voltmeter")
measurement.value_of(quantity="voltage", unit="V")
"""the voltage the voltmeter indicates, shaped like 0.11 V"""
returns 23 V
